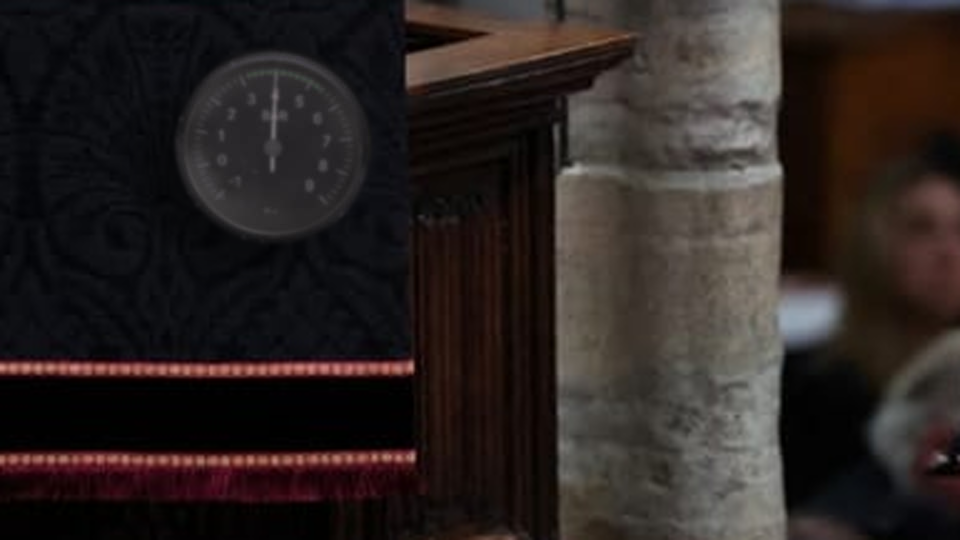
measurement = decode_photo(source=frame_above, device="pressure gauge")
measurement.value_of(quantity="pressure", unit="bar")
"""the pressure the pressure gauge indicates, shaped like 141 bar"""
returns 4 bar
